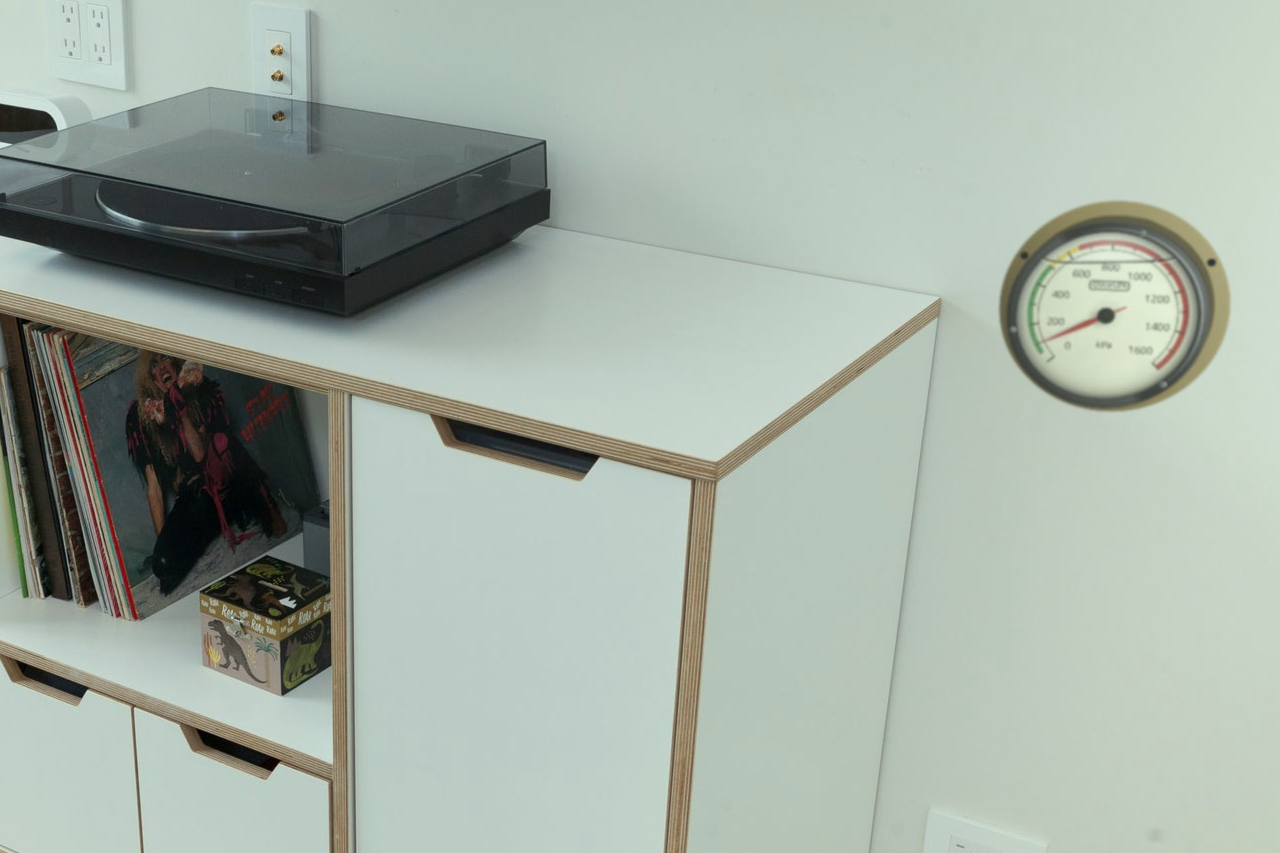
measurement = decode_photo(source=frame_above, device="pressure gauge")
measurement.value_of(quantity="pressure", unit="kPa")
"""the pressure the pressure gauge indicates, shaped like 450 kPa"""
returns 100 kPa
